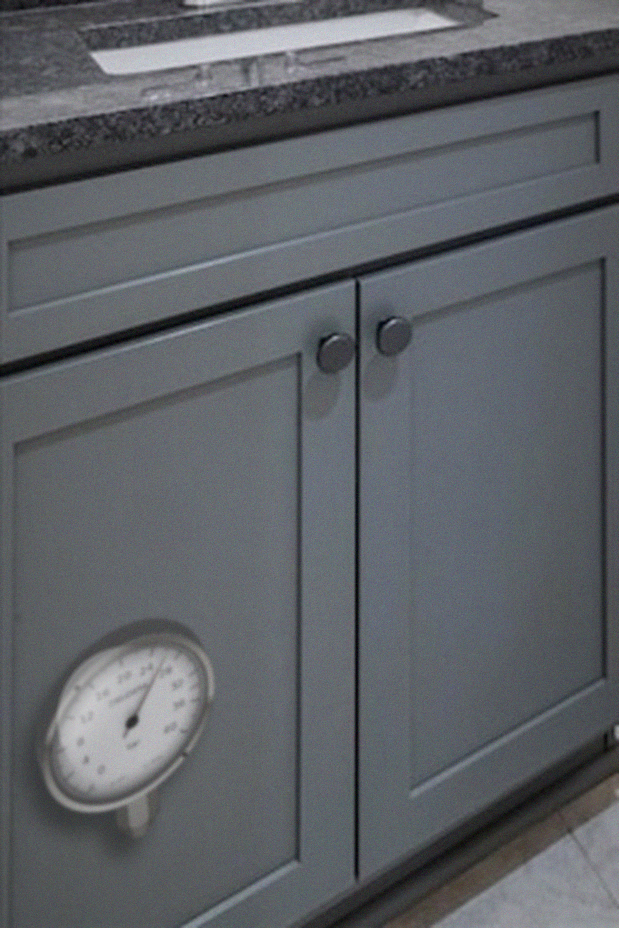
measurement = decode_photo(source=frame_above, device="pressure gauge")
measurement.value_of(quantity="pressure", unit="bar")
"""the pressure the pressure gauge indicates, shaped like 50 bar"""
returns 26 bar
